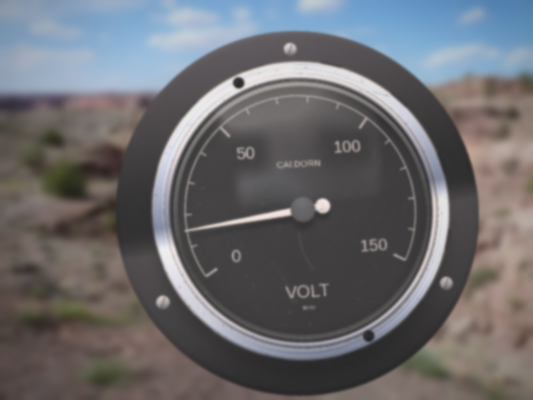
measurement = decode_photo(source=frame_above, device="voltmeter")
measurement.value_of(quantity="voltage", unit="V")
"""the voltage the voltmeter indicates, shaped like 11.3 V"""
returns 15 V
